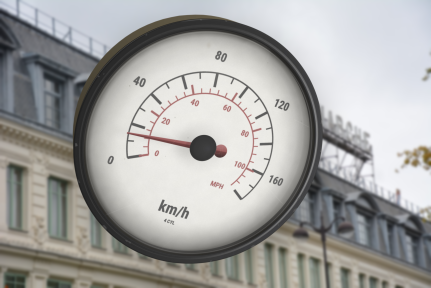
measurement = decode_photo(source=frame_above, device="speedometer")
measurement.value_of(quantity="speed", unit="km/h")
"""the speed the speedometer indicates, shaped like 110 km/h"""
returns 15 km/h
